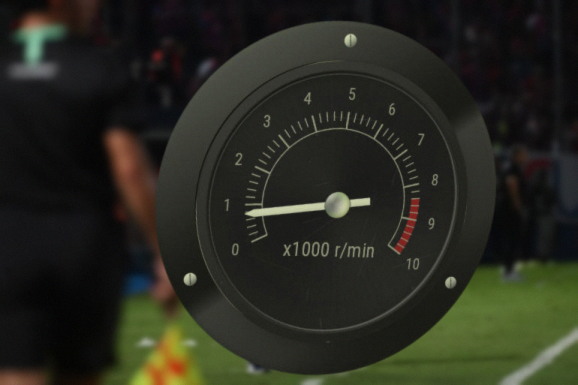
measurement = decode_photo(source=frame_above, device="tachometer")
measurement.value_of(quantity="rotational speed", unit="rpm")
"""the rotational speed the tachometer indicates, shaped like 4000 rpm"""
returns 800 rpm
